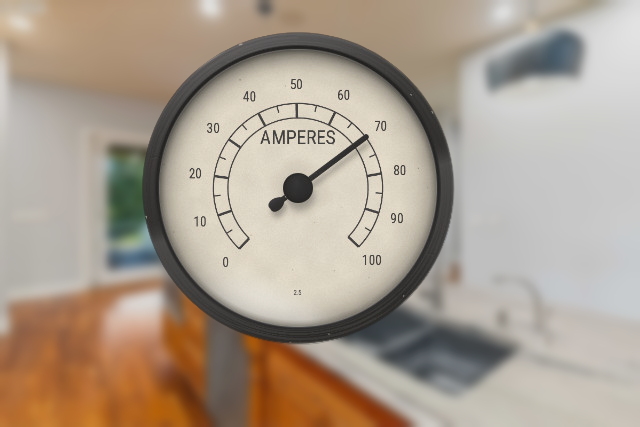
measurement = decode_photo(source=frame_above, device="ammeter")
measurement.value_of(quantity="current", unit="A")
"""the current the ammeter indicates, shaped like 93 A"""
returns 70 A
